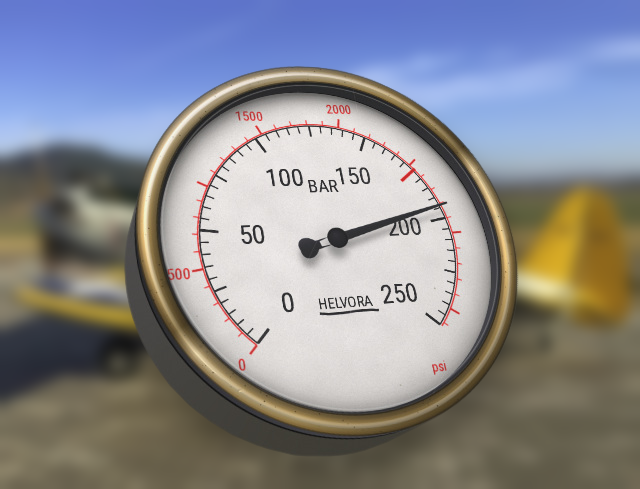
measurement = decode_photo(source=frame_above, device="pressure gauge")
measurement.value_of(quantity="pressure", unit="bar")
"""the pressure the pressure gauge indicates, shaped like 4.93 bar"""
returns 195 bar
